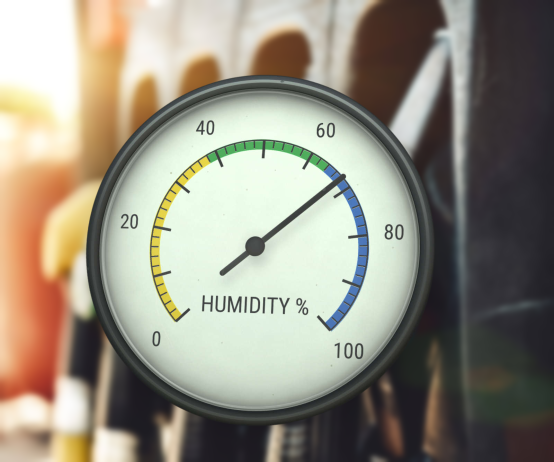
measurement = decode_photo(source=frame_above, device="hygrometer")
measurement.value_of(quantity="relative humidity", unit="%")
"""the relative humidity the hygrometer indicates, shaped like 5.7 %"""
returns 68 %
